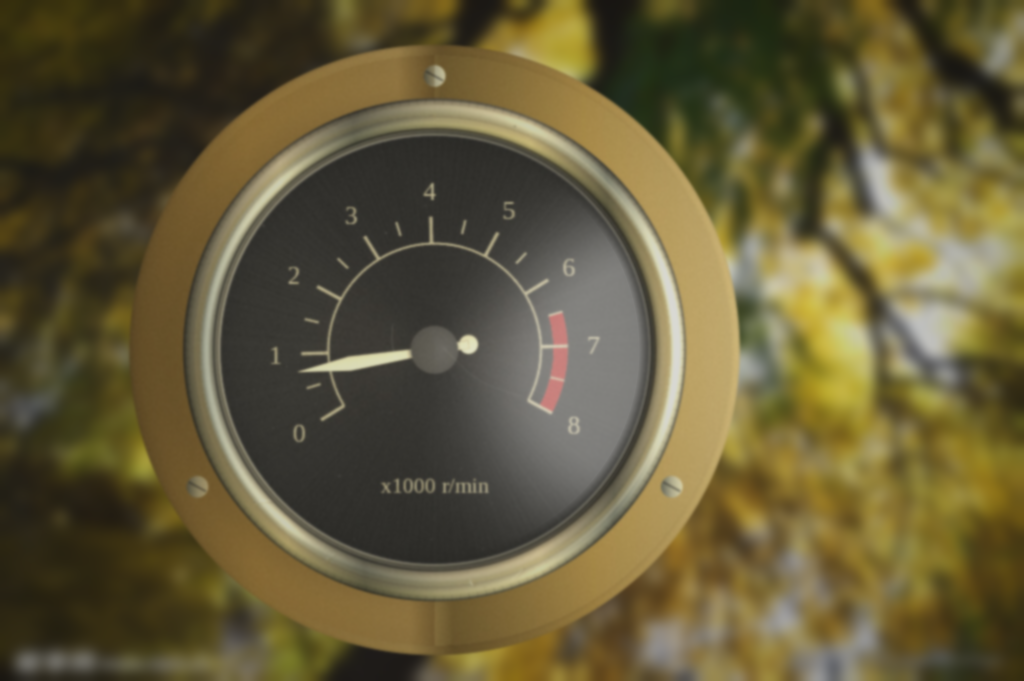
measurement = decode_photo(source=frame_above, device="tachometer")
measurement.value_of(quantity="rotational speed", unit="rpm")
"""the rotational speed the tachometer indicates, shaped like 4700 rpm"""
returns 750 rpm
